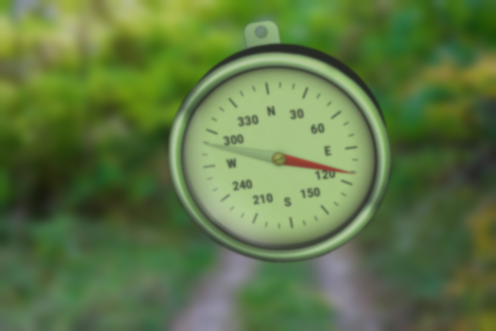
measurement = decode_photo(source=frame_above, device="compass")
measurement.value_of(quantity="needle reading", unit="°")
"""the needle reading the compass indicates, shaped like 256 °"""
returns 110 °
